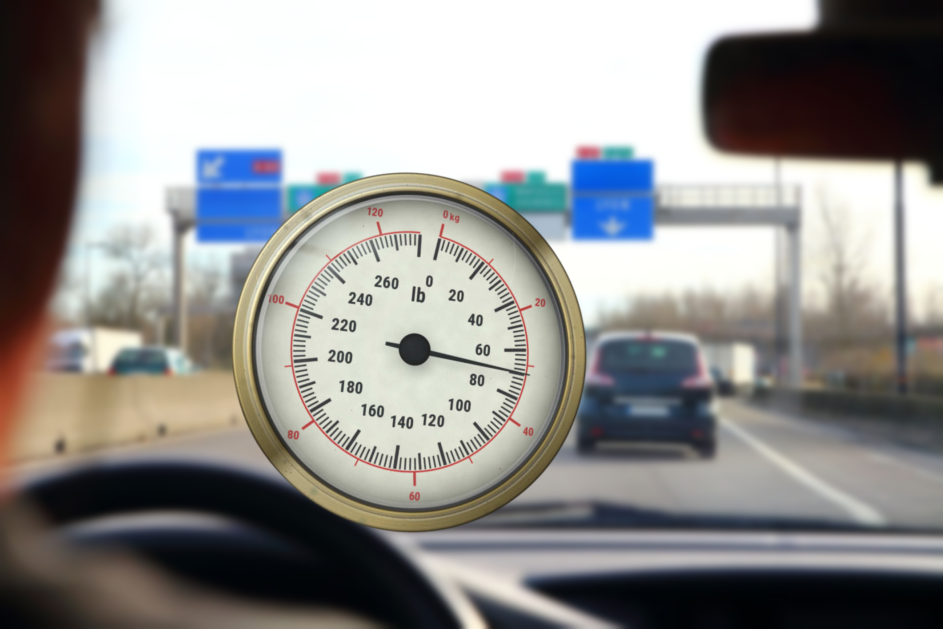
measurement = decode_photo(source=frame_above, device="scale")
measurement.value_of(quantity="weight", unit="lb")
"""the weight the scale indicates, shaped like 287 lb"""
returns 70 lb
